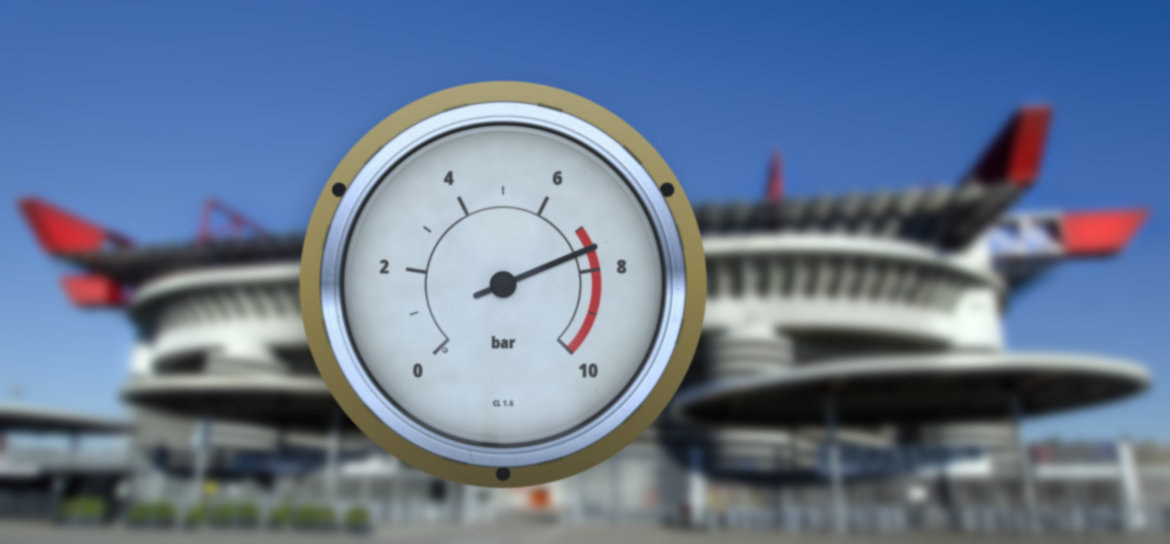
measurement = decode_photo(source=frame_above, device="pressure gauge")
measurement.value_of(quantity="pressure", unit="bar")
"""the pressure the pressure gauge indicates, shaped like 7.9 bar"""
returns 7.5 bar
